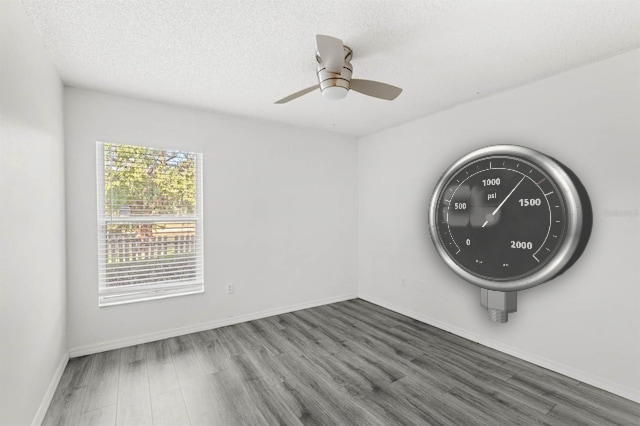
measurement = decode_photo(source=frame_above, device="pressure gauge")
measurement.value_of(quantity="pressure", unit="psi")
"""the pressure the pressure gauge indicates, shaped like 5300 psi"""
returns 1300 psi
